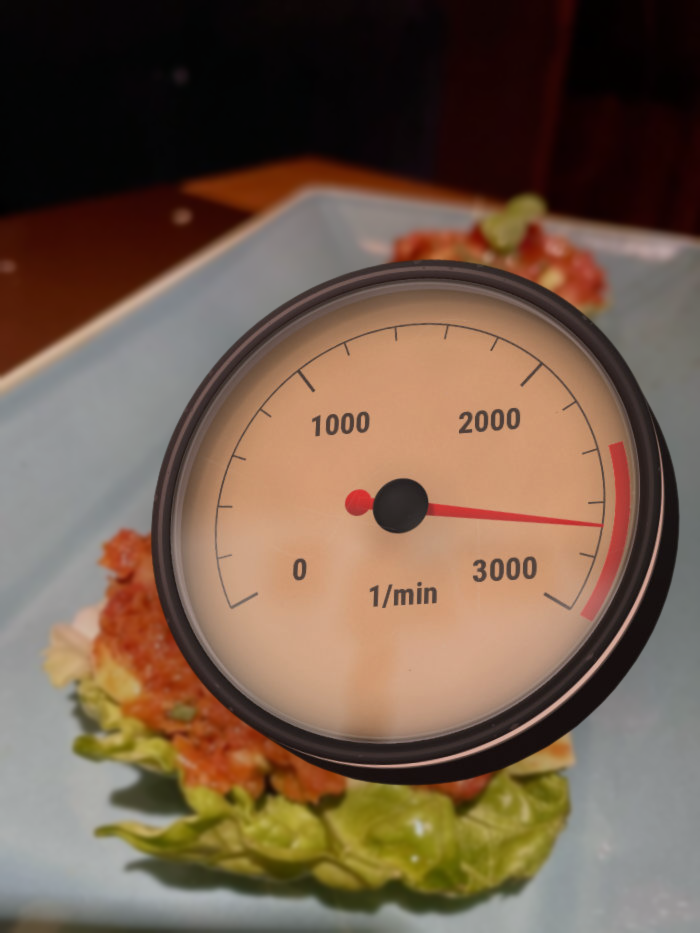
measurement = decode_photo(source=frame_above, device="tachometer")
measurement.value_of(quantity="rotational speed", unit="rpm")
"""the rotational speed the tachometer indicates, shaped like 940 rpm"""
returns 2700 rpm
